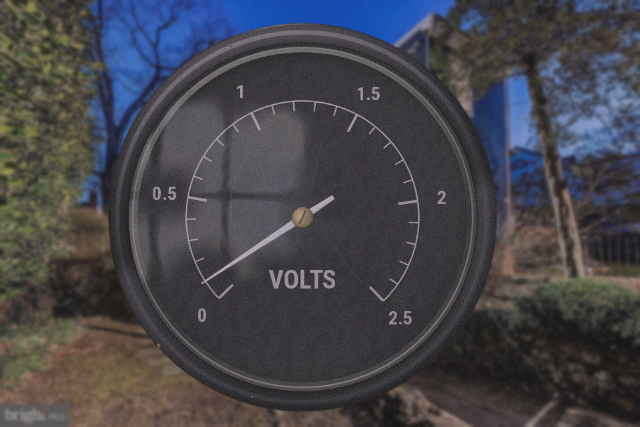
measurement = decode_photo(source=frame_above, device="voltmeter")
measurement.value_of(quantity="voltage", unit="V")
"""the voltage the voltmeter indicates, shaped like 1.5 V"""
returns 0.1 V
